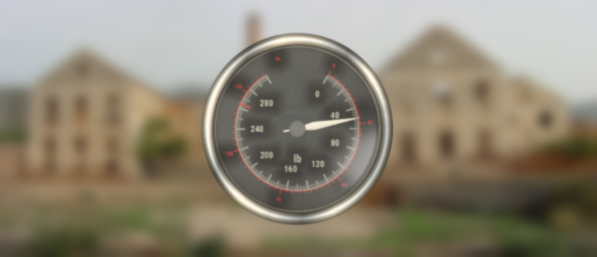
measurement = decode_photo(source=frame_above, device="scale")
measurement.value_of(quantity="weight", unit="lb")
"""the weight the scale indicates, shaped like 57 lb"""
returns 50 lb
